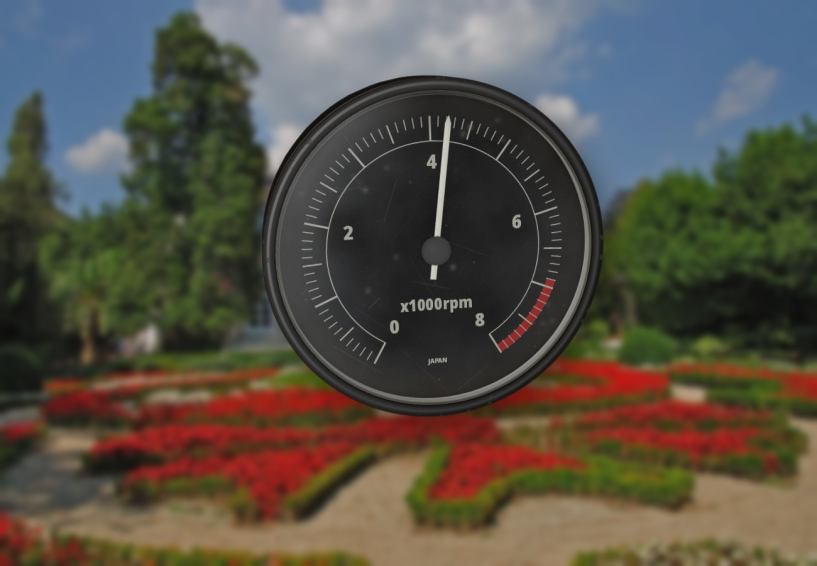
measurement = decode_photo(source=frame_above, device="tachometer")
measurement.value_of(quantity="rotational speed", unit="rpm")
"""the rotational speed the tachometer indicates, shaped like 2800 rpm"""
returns 4200 rpm
